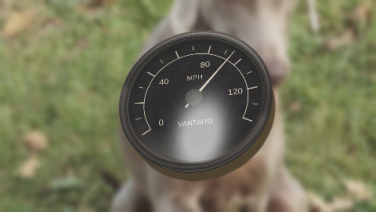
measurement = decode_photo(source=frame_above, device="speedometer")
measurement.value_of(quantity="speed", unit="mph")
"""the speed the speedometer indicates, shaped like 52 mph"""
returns 95 mph
